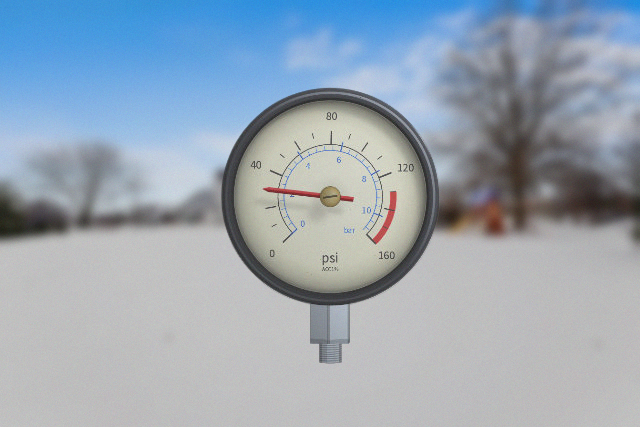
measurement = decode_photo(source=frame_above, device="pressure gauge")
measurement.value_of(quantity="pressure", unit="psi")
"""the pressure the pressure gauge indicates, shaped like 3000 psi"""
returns 30 psi
